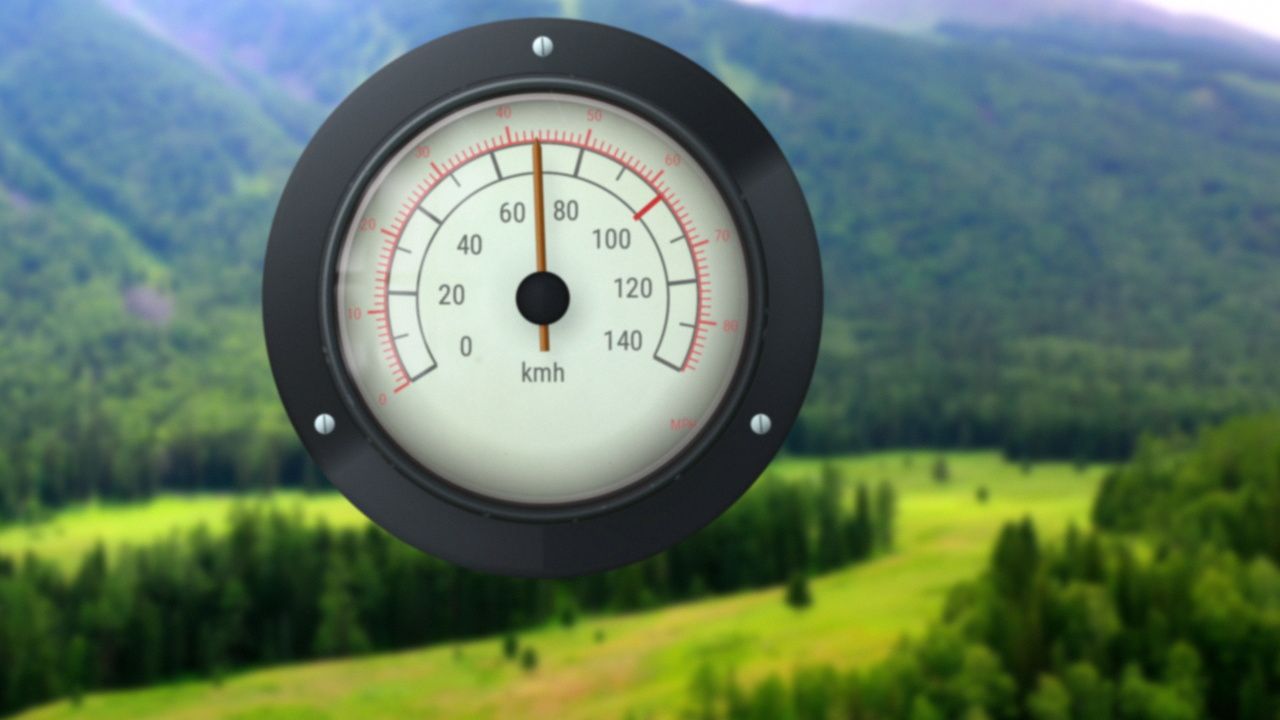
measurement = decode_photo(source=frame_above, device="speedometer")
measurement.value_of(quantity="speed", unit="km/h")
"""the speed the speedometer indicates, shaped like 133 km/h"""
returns 70 km/h
